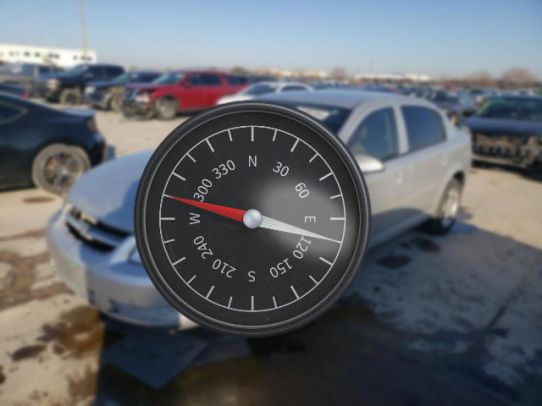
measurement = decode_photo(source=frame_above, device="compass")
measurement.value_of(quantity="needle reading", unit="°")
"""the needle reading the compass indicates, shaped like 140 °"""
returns 285 °
